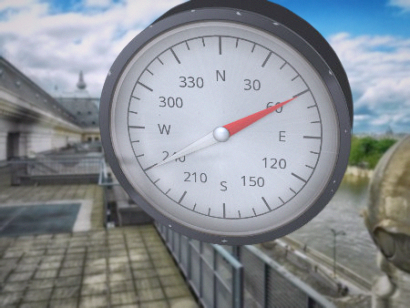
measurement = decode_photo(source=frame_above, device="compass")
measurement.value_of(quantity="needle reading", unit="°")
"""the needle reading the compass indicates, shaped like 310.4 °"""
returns 60 °
